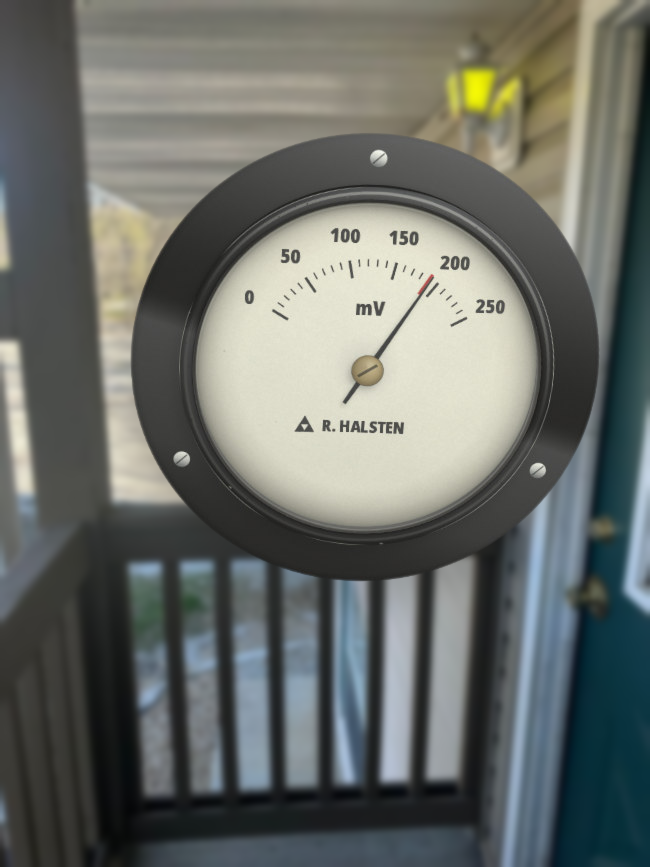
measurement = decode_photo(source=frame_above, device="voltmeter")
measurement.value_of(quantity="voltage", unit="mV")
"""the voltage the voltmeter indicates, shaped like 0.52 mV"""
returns 190 mV
